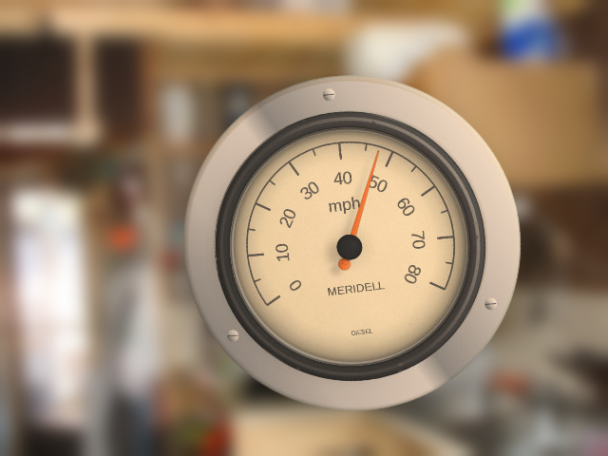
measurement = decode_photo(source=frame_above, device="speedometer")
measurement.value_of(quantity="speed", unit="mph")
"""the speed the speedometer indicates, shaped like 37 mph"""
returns 47.5 mph
